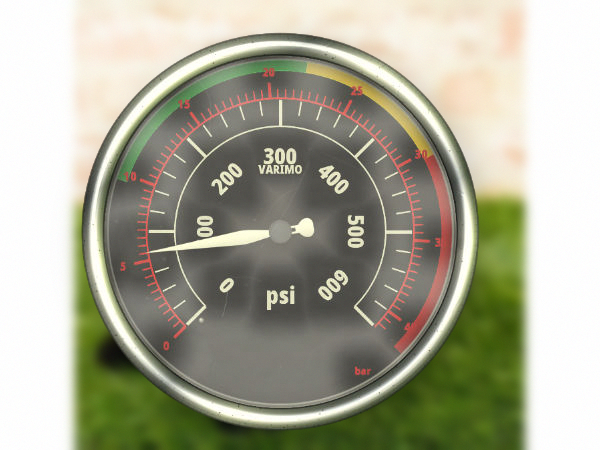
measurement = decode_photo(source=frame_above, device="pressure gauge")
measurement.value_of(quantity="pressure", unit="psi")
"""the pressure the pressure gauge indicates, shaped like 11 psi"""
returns 80 psi
